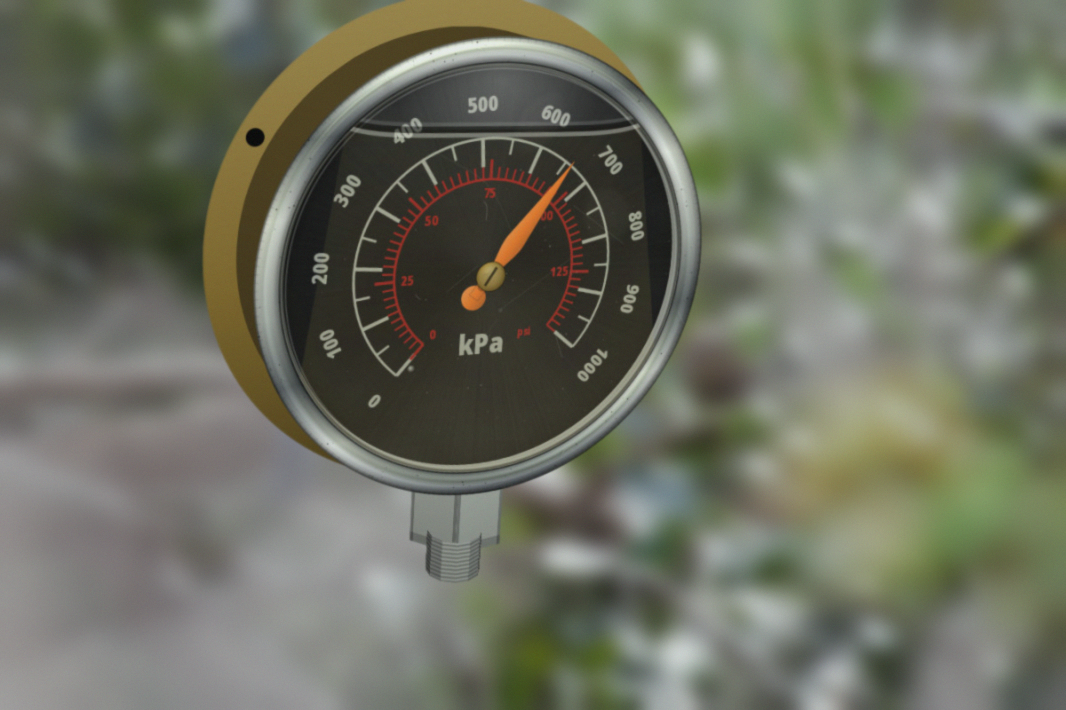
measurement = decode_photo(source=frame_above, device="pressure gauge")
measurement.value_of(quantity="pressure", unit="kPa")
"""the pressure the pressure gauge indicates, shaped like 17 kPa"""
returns 650 kPa
